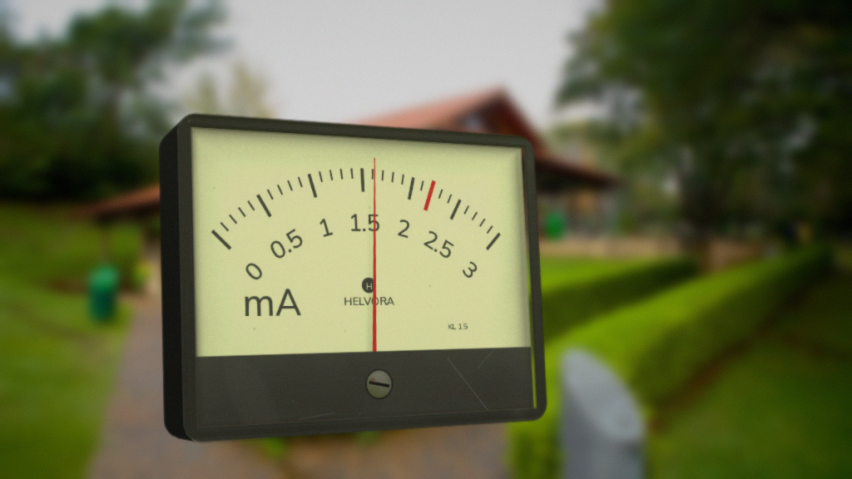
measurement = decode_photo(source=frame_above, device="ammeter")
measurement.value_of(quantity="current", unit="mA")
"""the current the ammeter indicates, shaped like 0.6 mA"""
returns 1.6 mA
